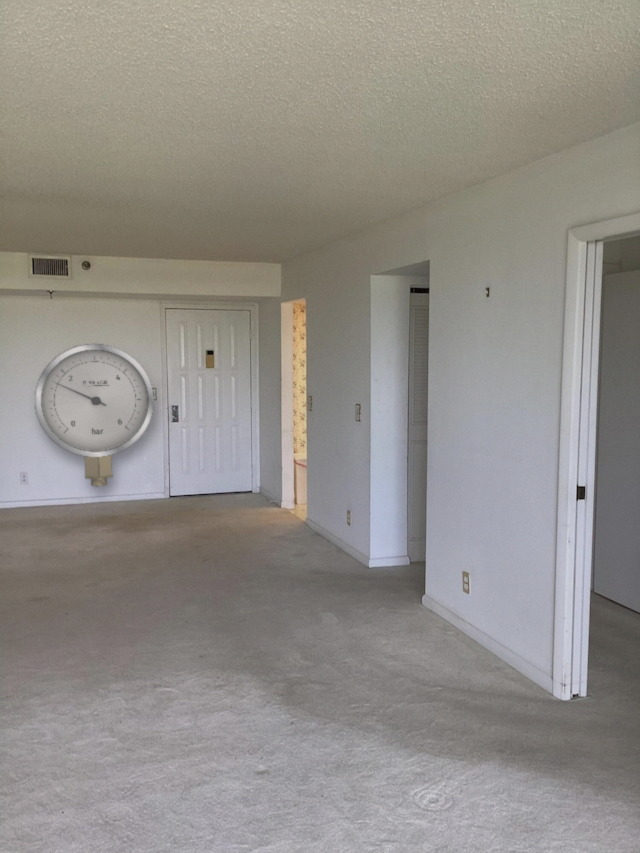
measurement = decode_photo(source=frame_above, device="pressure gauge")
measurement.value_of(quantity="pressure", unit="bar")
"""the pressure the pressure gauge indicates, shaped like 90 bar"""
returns 1.6 bar
